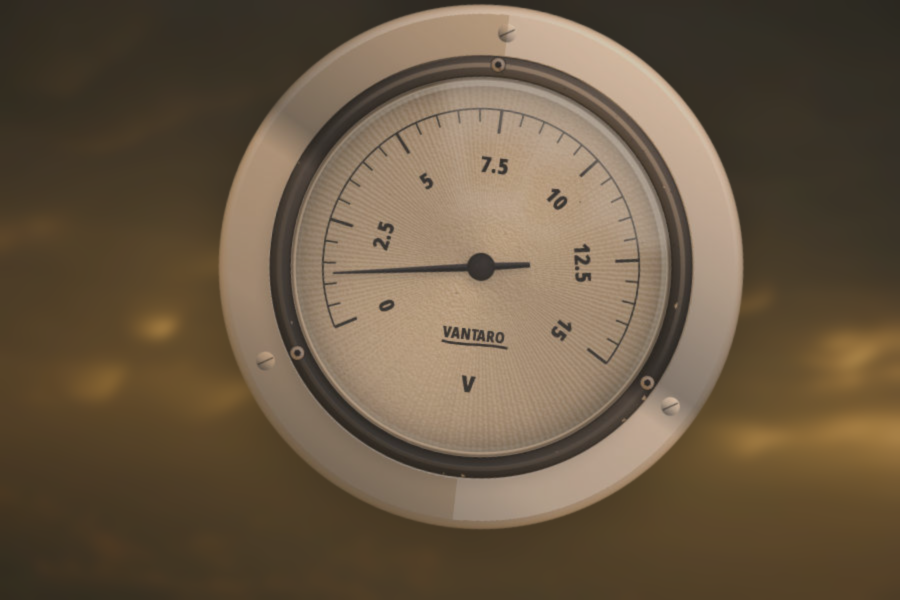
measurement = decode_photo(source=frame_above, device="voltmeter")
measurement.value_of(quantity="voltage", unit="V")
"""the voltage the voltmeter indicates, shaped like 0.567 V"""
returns 1.25 V
